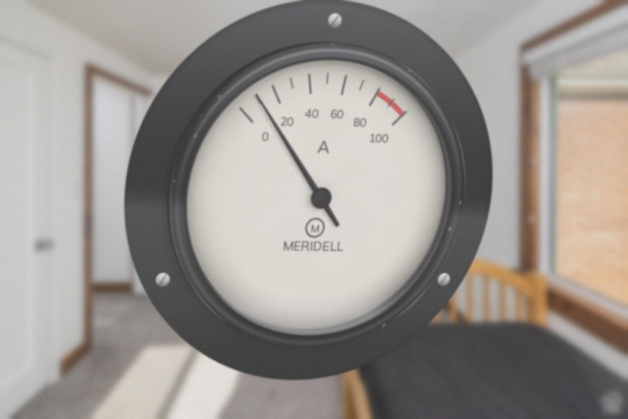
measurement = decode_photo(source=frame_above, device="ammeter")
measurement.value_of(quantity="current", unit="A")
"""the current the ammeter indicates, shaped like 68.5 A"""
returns 10 A
